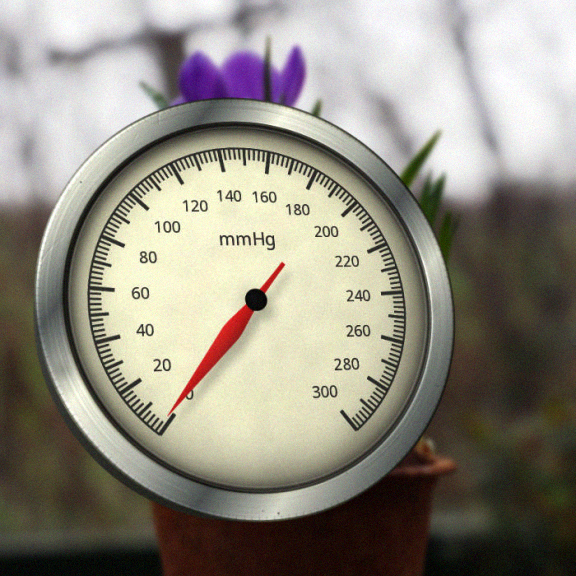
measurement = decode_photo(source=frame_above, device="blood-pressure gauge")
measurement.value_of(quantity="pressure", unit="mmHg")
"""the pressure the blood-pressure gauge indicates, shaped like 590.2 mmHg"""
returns 2 mmHg
